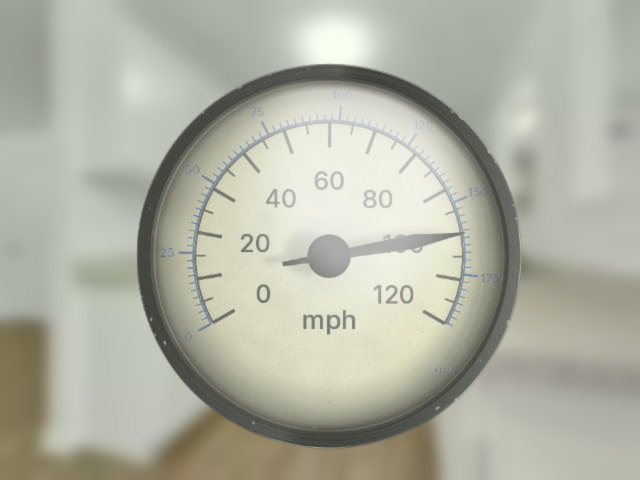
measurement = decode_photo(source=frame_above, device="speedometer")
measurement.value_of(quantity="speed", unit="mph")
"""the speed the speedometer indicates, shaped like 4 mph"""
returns 100 mph
